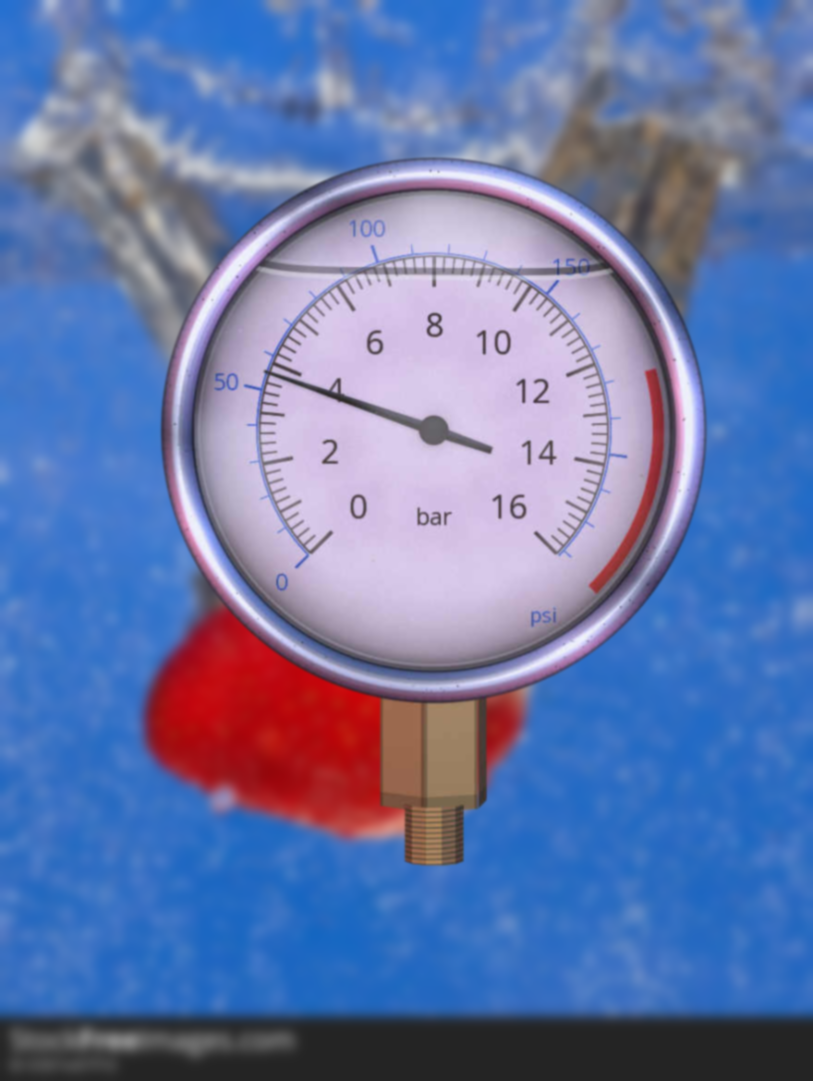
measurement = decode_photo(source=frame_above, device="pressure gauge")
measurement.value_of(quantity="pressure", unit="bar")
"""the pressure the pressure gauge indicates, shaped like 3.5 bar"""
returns 3.8 bar
